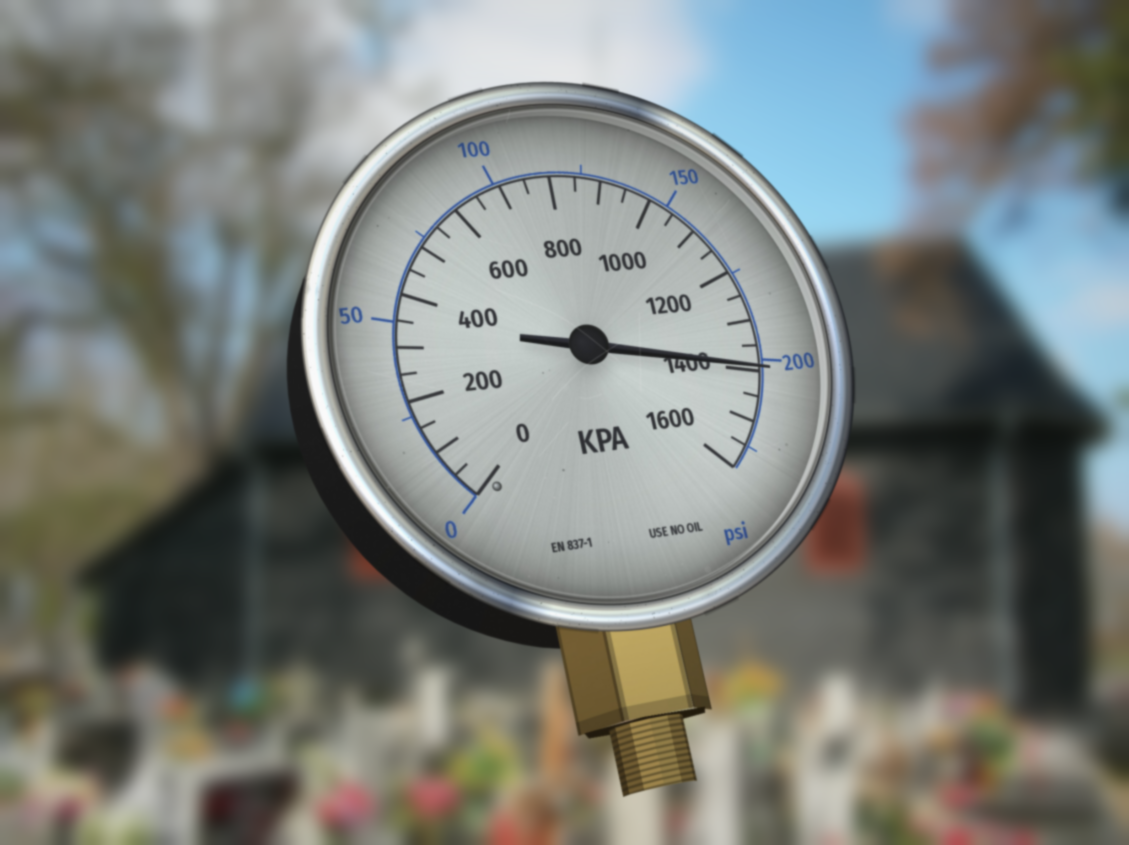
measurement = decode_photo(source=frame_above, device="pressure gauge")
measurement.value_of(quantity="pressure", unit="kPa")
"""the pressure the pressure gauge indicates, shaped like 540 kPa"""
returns 1400 kPa
